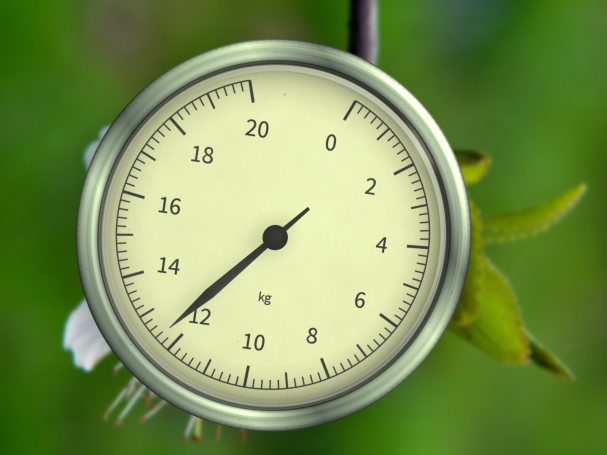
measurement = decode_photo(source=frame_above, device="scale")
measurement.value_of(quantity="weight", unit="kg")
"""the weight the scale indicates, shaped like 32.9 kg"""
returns 12.4 kg
